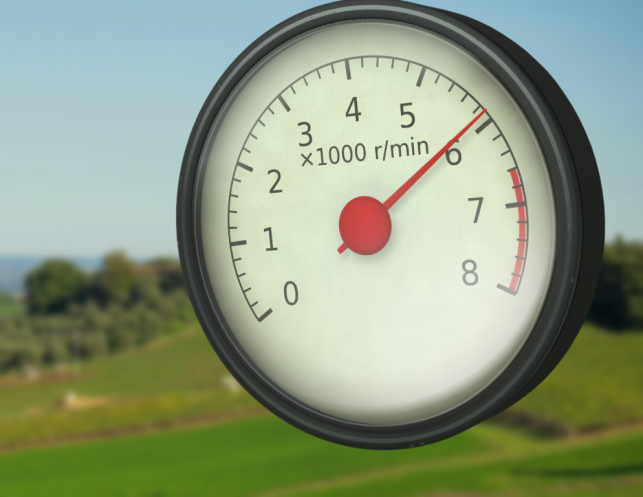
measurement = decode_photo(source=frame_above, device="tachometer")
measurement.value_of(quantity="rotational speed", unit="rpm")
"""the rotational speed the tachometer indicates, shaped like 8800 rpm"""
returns 5900 rpm
